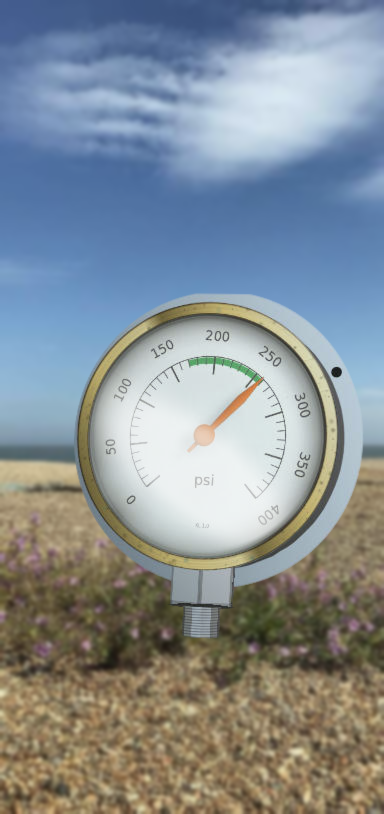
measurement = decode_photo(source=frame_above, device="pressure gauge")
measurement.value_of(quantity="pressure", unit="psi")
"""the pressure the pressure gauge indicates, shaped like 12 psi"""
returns 260 psi
